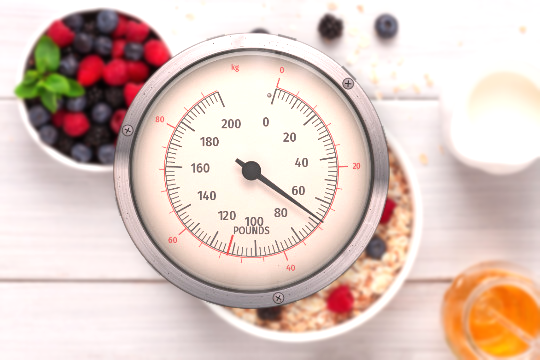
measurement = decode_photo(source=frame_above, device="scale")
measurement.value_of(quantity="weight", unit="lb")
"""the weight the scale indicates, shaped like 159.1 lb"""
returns 68 lb
